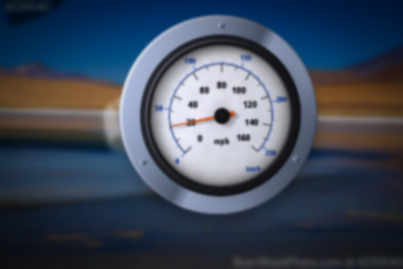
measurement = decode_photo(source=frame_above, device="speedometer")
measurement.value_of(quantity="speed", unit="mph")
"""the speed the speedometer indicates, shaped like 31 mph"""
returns 20 mph
